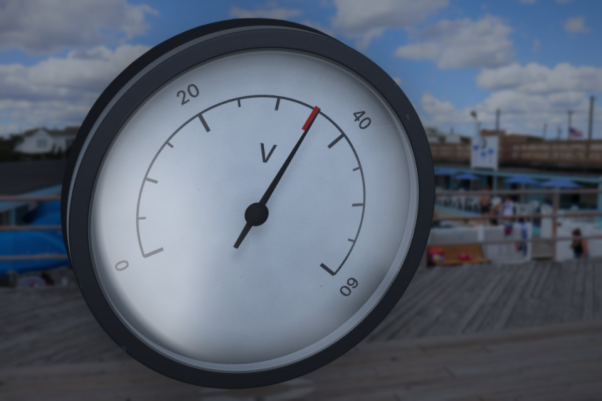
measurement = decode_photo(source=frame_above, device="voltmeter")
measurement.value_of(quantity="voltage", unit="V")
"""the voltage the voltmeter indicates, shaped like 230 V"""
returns 35 V
